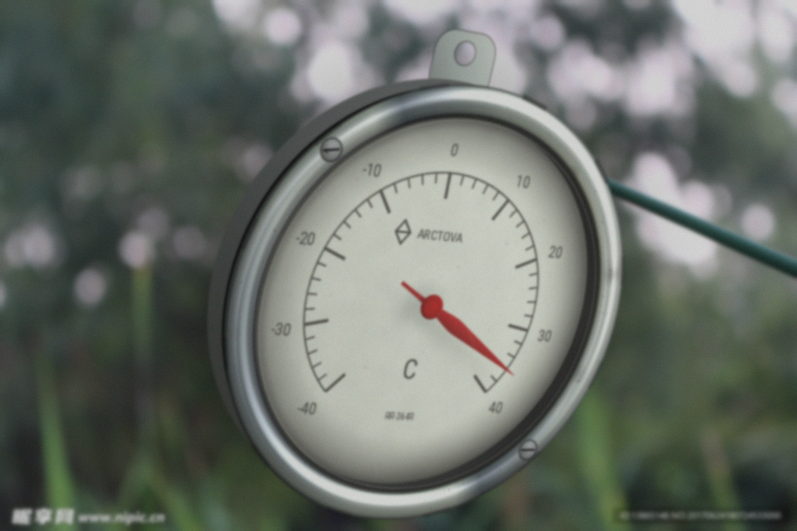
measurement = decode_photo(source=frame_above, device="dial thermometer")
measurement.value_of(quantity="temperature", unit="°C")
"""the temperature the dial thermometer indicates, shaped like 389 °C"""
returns 36 °C
